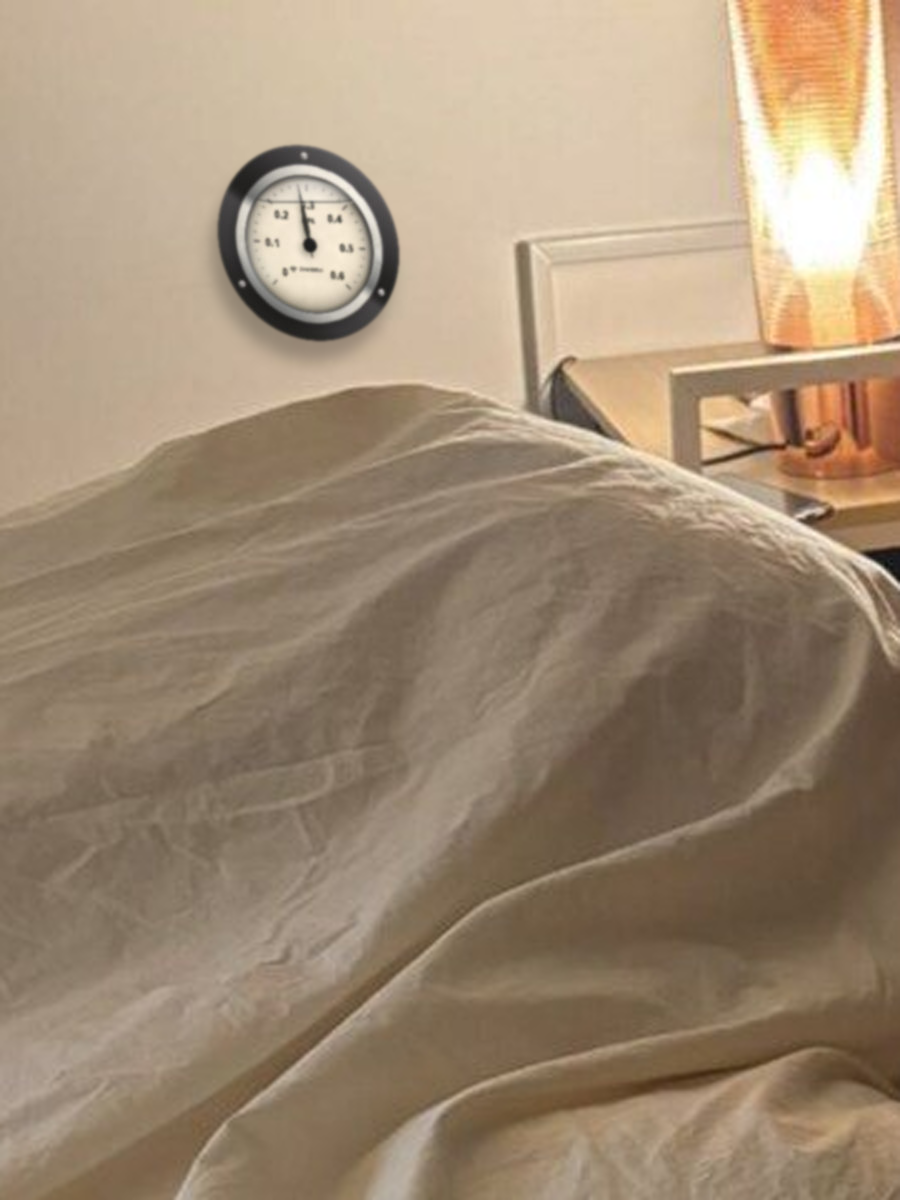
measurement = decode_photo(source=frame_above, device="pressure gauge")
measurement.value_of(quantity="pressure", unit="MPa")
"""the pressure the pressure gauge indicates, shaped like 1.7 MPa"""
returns 0.28 MPa
